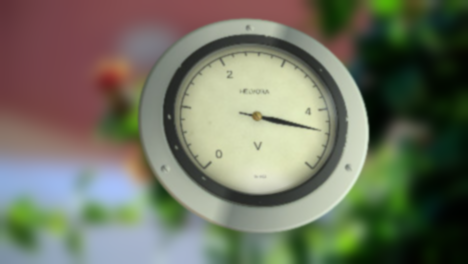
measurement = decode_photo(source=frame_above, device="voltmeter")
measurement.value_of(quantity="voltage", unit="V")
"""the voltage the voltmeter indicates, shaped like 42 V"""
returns 4.4 V
